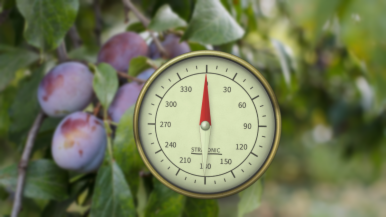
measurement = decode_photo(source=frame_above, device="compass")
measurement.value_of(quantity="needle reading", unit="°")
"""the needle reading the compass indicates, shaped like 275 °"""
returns 0 °
